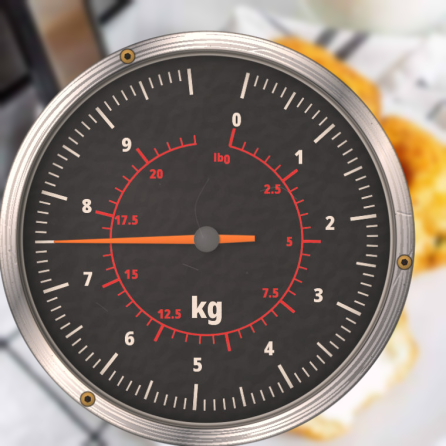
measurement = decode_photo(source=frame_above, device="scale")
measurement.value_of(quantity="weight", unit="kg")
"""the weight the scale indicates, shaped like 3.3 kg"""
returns 7.5 kg
